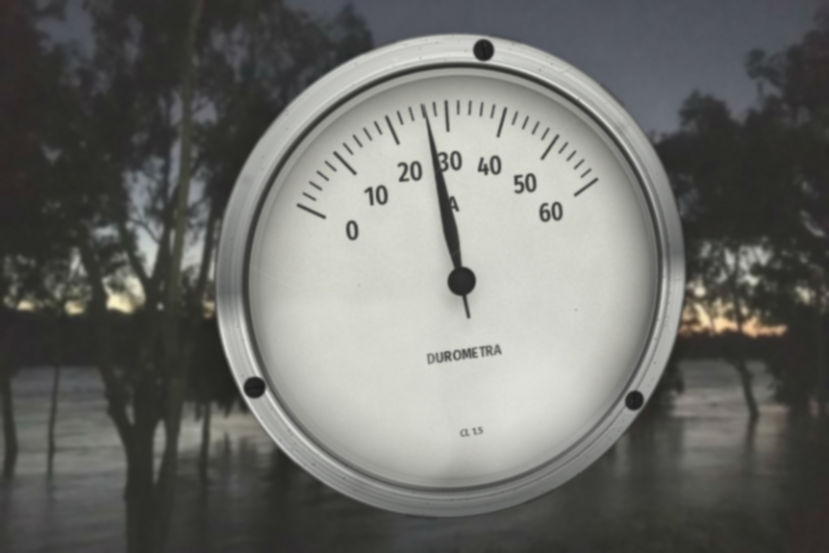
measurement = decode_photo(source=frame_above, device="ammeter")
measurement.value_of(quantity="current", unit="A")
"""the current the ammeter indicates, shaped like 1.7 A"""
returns 26 A
